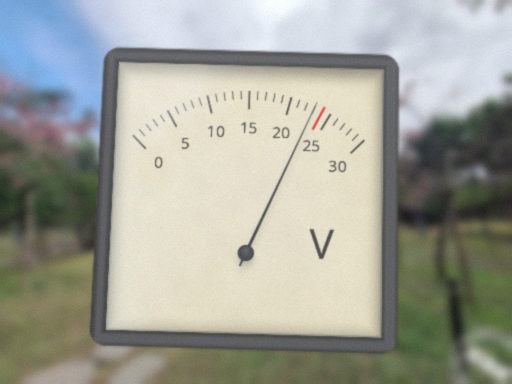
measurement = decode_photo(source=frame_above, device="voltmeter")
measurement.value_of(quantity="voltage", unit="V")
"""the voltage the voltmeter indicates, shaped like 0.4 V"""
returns 23 V
